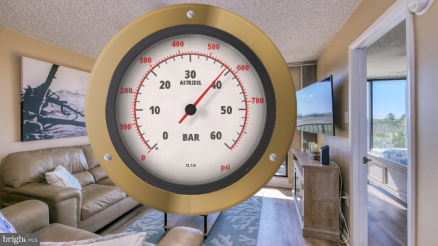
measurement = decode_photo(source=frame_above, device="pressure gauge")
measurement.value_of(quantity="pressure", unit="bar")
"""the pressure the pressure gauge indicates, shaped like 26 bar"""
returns 39 bar
